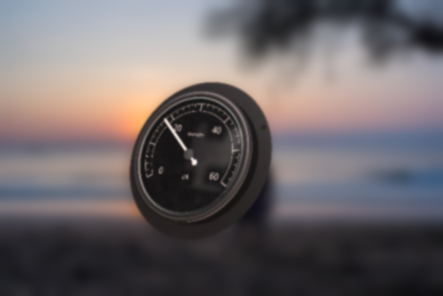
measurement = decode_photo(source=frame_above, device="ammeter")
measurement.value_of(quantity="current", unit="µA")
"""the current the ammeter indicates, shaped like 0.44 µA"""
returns 18 µA
